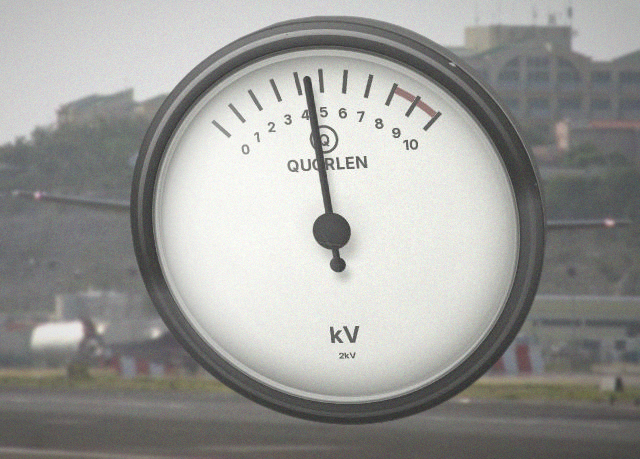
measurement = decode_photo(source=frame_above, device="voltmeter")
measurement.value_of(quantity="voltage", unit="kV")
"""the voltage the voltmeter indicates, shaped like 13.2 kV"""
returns 4.5 kV
